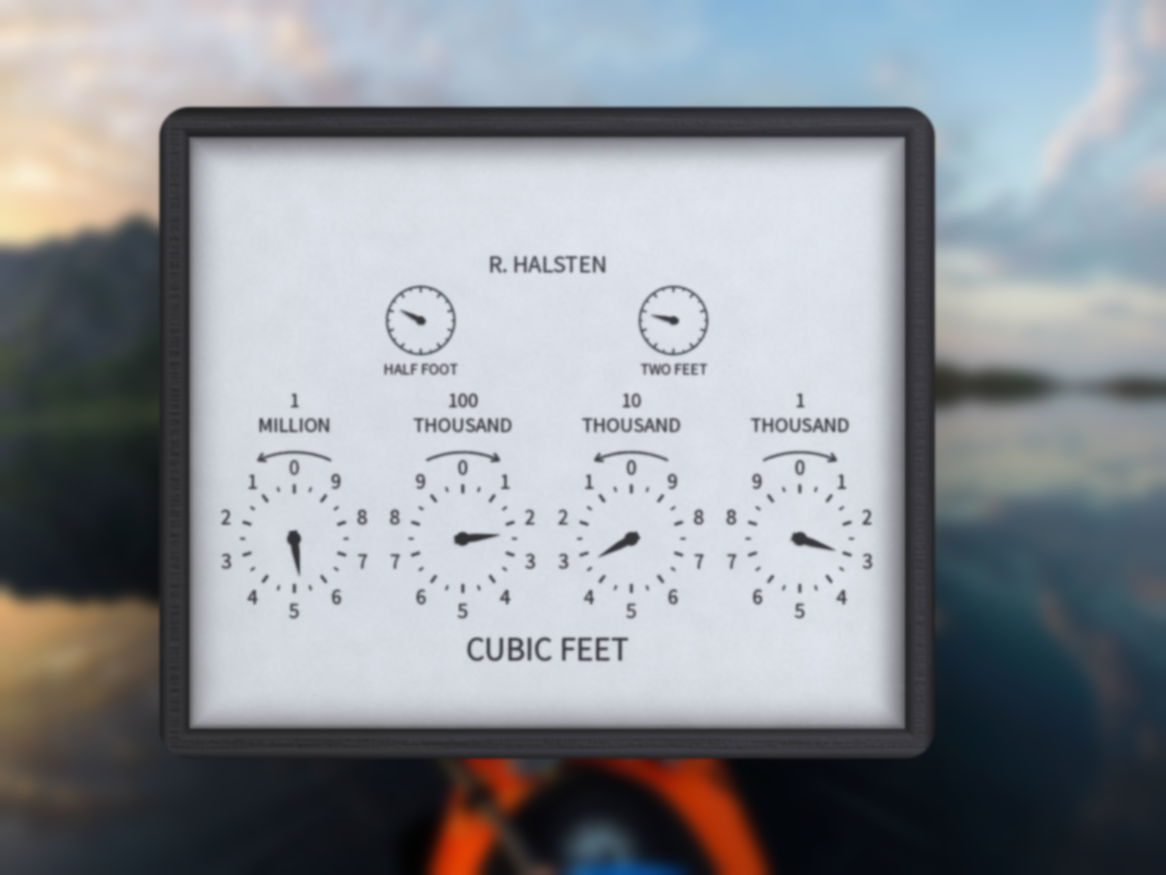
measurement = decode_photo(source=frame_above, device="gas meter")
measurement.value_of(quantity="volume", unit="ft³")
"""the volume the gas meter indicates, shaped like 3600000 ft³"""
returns 523300 ft³
